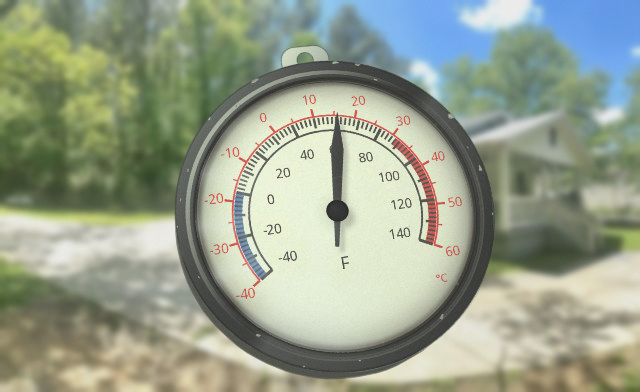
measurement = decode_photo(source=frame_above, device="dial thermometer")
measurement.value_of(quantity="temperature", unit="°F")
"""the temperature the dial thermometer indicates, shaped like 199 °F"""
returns 60 °F
